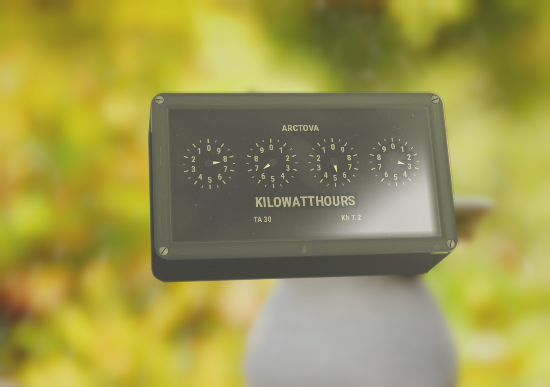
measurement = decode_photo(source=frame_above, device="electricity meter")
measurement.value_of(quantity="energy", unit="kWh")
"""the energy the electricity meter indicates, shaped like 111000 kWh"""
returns 7653 kWh
